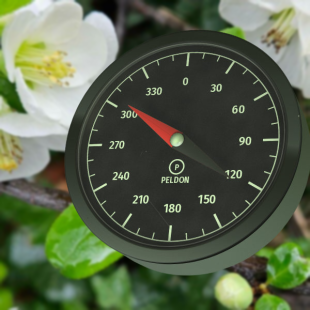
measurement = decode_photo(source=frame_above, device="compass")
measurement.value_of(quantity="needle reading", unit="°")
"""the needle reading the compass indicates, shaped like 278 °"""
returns 305 °
